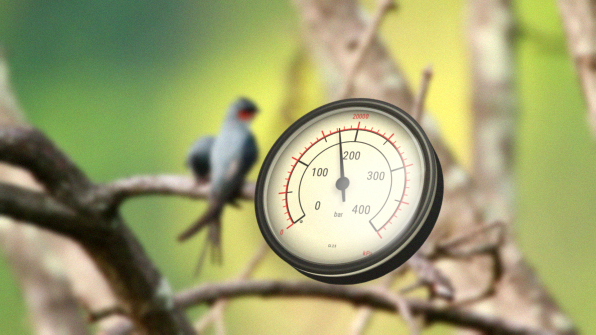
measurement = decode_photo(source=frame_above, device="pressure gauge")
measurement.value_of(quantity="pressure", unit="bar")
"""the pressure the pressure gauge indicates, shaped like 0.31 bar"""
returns 175 bar
